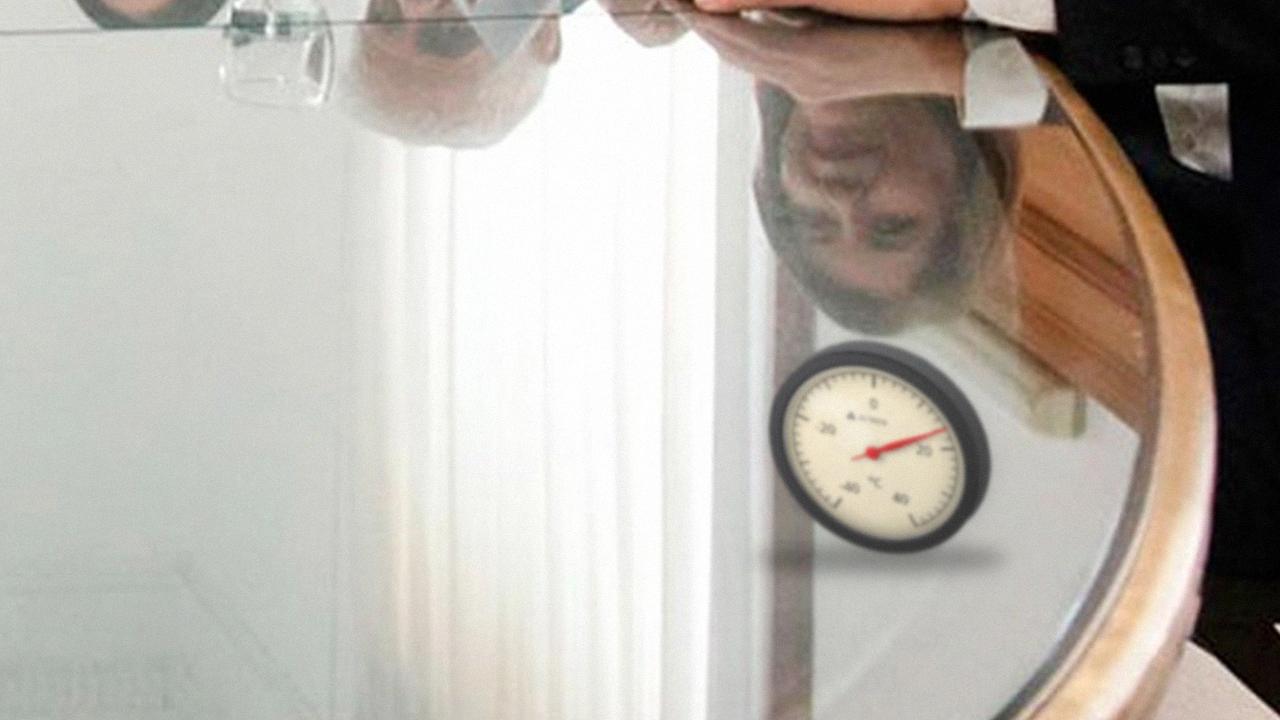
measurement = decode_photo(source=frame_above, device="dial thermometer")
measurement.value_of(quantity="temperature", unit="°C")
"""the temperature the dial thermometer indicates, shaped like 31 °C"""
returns 16 °C
